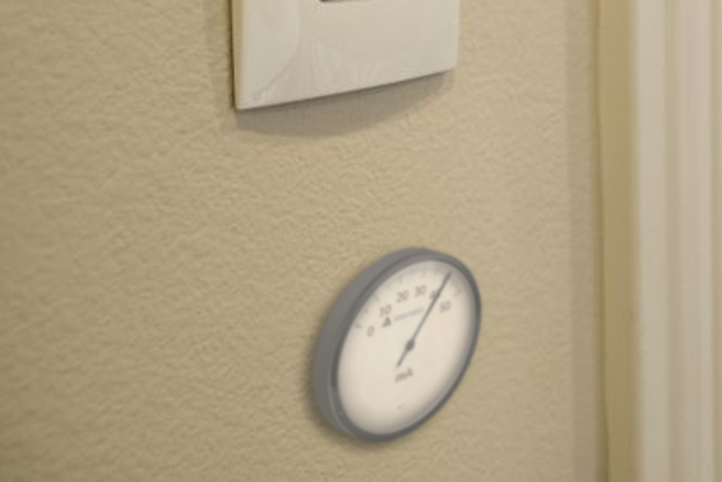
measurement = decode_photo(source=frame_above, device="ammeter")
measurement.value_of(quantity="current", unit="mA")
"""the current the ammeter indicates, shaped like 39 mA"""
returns 40 mA
